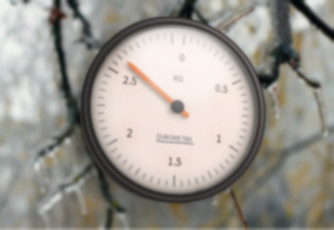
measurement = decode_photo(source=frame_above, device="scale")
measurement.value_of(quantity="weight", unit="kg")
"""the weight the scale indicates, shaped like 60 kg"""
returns 2.6 kg
